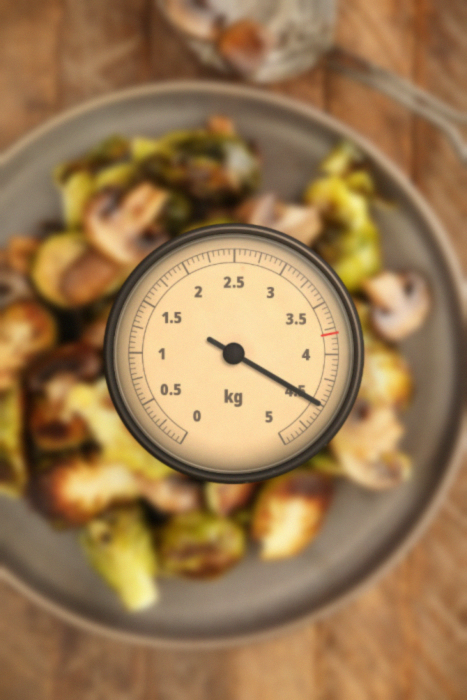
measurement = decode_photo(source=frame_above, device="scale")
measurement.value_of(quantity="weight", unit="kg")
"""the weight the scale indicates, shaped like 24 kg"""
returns 4.5 kg
